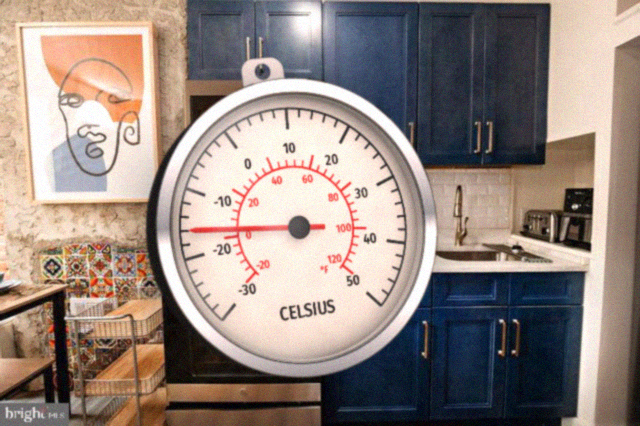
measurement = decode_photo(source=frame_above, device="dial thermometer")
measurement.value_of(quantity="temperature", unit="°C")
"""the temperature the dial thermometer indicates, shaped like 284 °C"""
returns -16 °C
